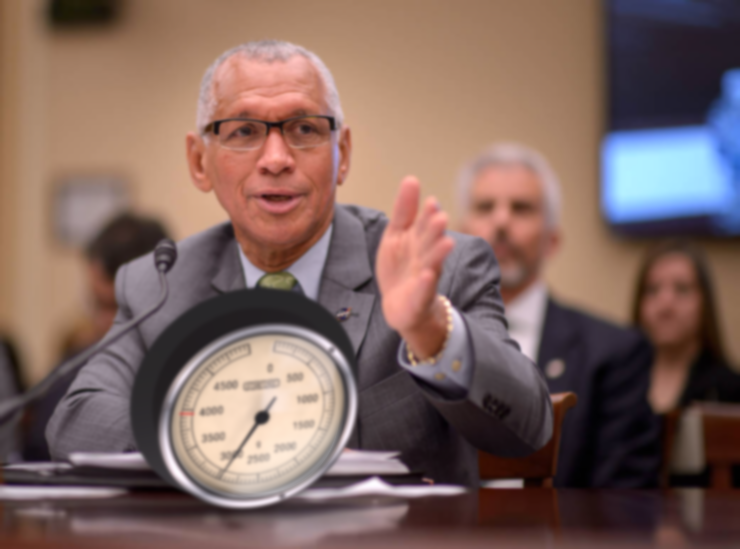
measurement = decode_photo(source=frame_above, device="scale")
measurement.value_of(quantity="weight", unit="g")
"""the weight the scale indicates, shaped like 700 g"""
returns 3000 g
